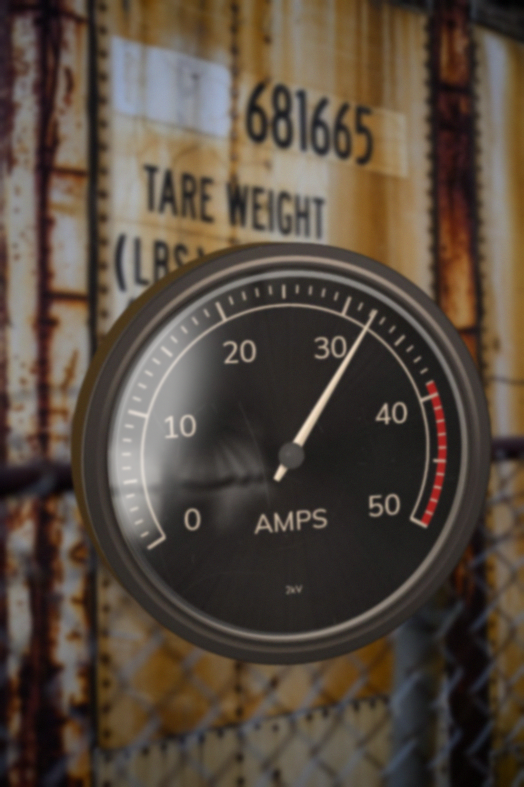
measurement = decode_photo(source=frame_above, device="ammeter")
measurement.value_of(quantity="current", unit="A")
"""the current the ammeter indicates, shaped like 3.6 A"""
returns 32 A
